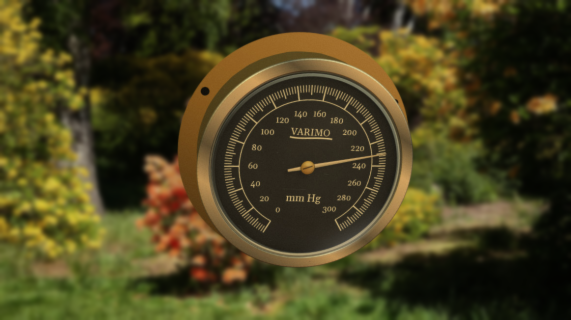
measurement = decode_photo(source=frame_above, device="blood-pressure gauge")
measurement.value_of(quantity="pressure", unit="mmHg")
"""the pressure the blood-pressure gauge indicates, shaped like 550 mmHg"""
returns 230 mmHg
